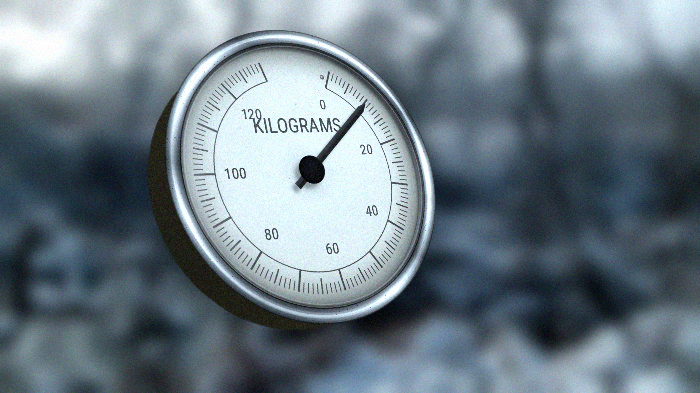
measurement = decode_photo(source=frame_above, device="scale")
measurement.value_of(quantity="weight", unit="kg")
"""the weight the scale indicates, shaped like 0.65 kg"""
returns 10 kg
